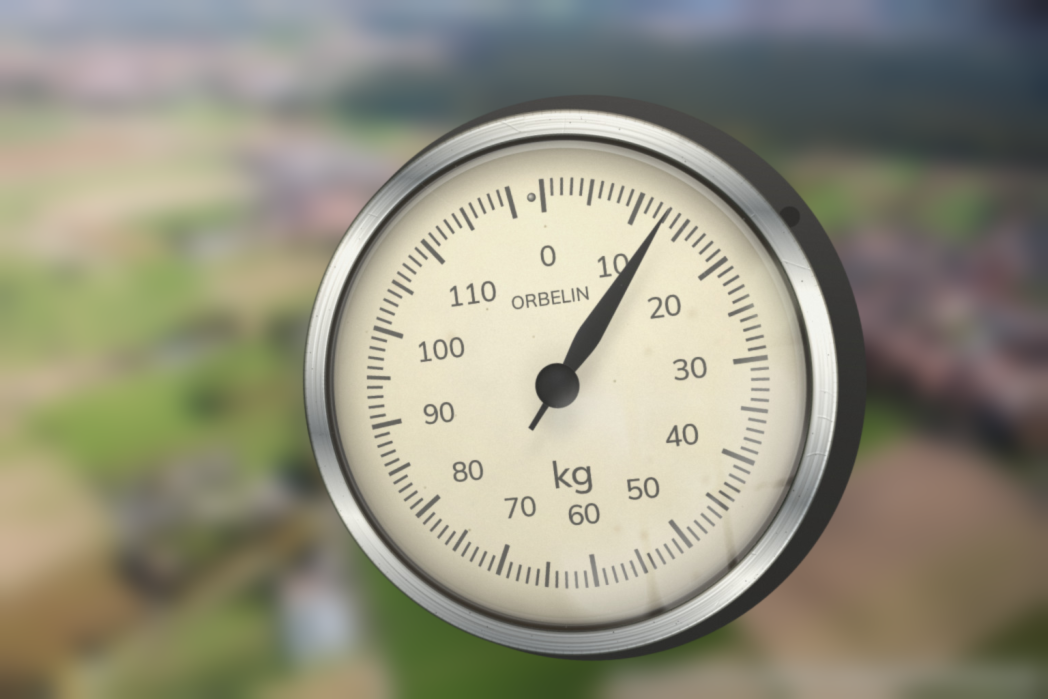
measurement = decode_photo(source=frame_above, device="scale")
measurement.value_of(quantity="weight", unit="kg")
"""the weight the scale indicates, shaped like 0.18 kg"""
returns 13 kg
